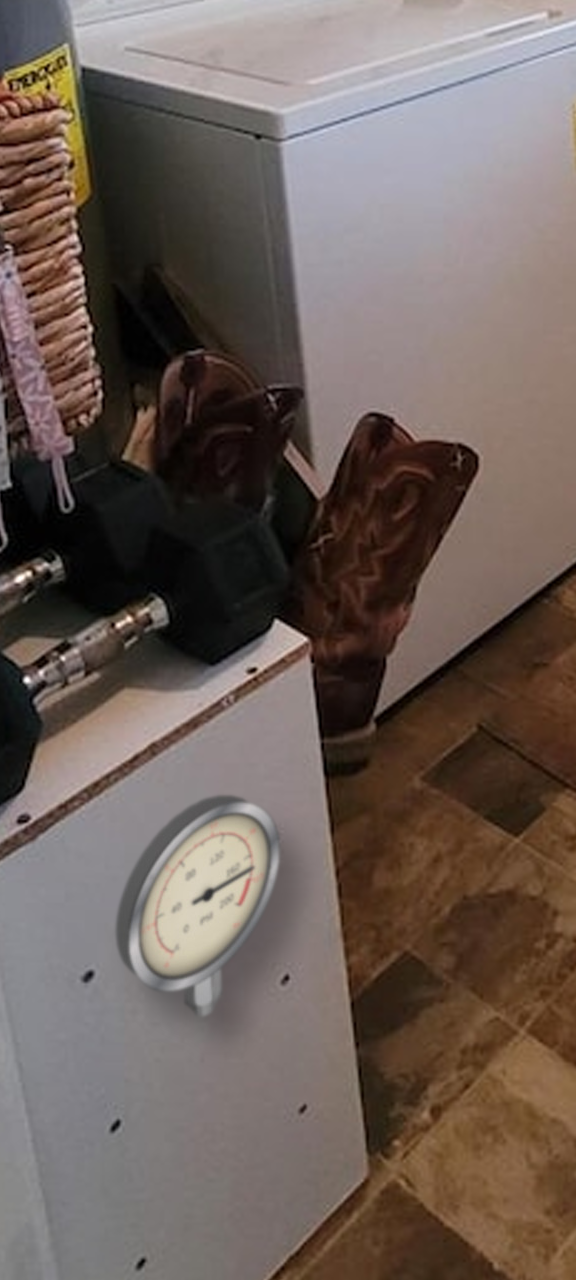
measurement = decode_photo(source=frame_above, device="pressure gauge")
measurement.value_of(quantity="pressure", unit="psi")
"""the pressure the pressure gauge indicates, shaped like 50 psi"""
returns 170 psi
